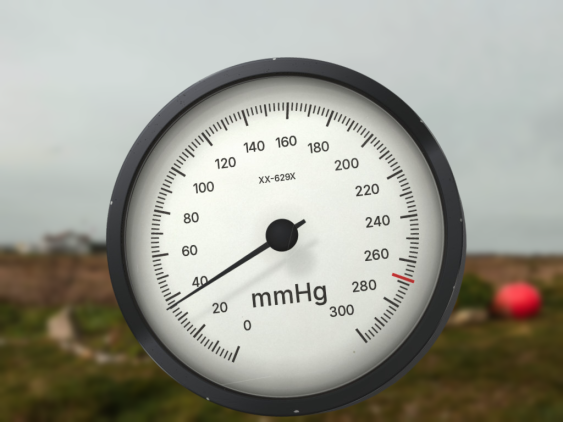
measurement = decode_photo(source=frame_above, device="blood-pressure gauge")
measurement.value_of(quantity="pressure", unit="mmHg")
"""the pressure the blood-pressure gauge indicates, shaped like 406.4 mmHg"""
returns 36 mmHg
